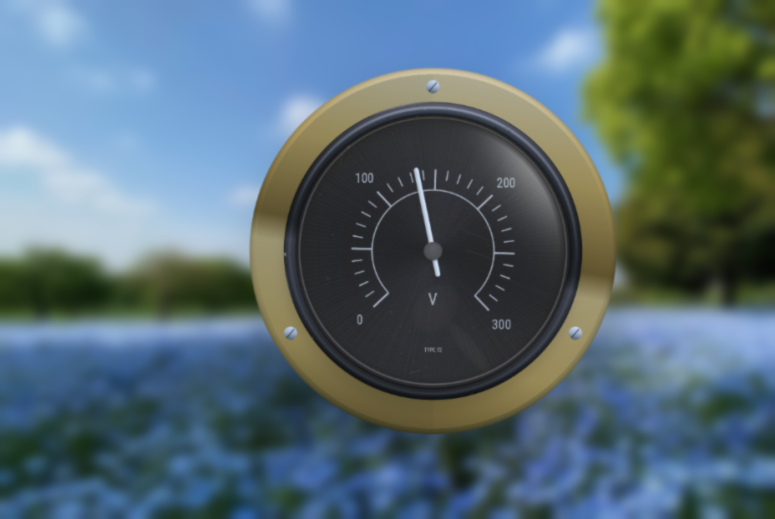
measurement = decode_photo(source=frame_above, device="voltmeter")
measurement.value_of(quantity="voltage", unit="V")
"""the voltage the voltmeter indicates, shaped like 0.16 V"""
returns 135 V
